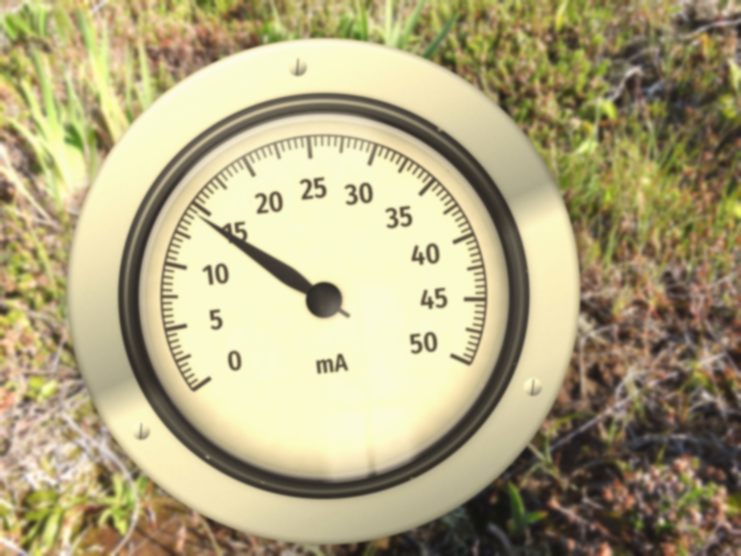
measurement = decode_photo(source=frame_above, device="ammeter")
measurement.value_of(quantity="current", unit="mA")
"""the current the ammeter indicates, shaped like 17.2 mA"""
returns 14.5 mA
